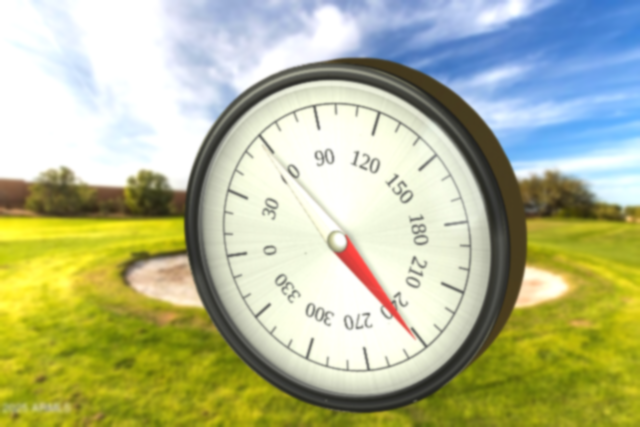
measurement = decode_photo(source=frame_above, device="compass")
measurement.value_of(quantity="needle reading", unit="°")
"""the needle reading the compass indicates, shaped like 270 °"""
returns 240 °
